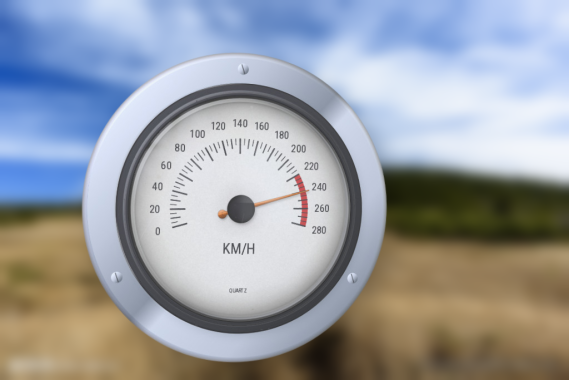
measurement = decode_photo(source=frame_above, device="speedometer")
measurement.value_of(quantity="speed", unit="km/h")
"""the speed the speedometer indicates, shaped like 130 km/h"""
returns 240 km/h
